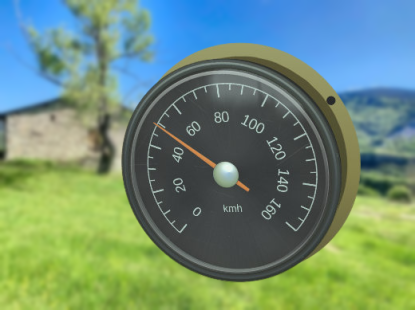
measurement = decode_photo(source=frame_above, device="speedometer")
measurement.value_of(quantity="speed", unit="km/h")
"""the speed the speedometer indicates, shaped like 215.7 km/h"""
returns 50 km/h
